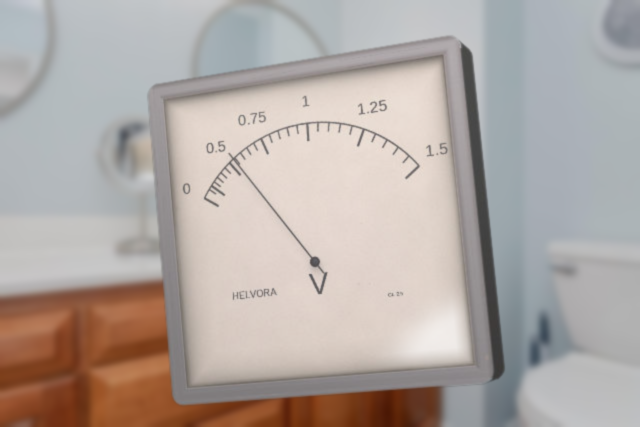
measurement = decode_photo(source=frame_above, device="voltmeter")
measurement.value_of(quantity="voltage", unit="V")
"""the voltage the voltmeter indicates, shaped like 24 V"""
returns 0.55 V
